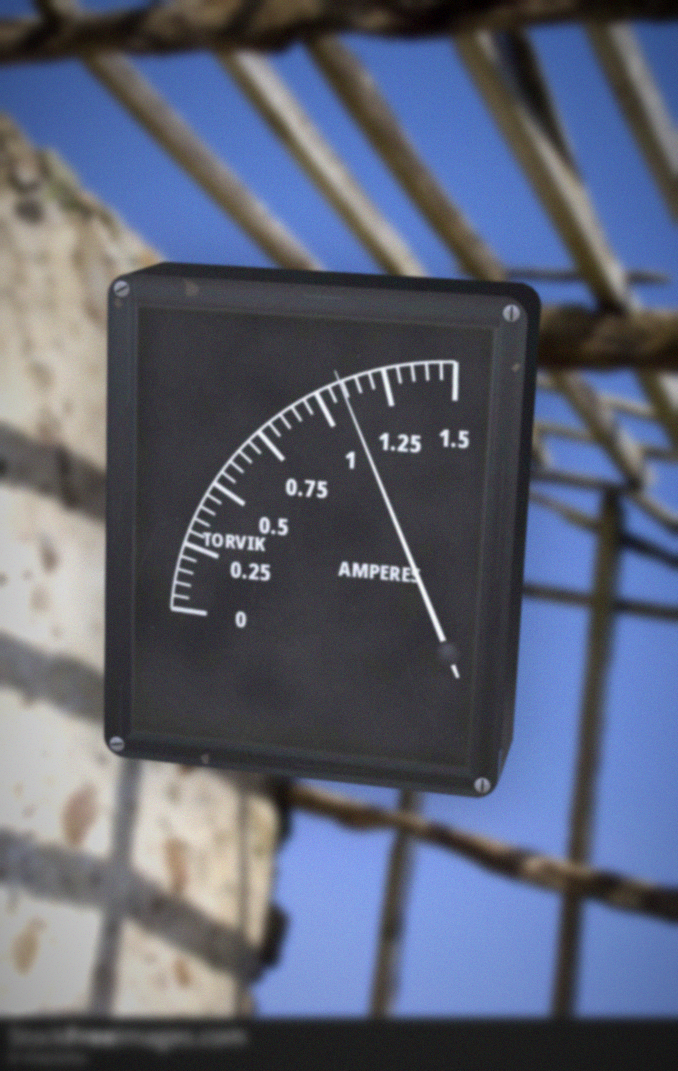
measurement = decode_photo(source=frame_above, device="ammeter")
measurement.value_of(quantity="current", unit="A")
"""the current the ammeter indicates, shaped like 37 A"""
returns 1.1 A
